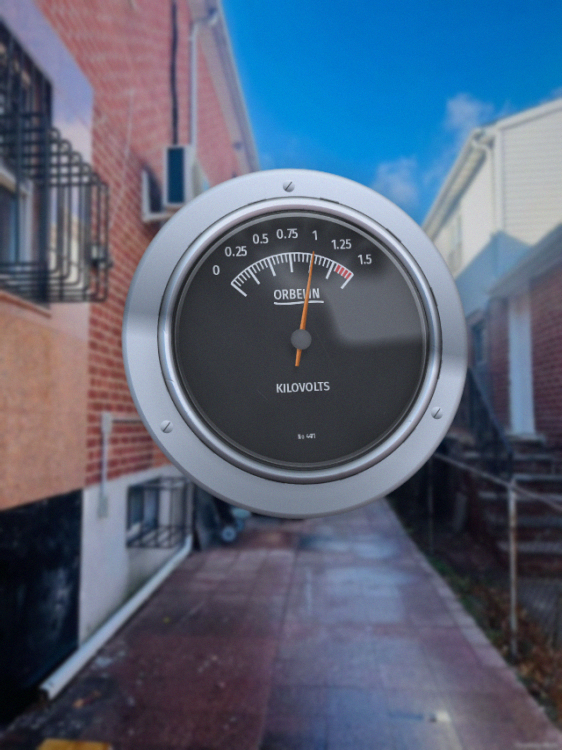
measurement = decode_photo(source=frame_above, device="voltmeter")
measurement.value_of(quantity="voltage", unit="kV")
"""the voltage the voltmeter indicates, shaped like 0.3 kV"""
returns 1 kV
